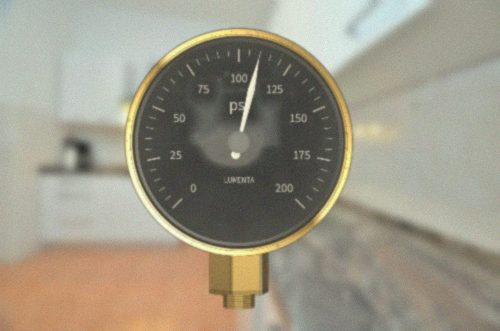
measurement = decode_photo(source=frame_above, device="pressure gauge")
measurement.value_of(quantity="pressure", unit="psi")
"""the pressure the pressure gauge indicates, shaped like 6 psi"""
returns 110 psi
